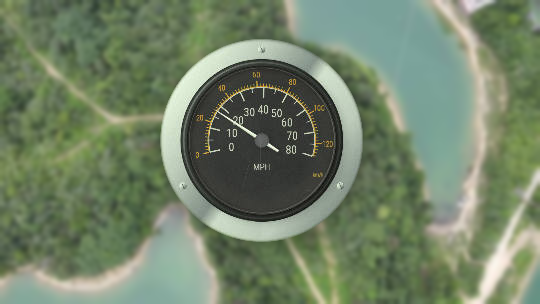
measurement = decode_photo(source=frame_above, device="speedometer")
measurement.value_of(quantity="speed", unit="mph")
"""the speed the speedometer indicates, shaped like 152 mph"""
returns 17.5 mph
